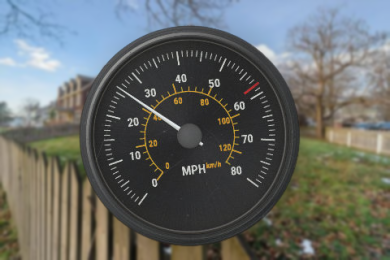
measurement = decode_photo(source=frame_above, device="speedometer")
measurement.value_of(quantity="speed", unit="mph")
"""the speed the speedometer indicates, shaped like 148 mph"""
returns 26 mph
